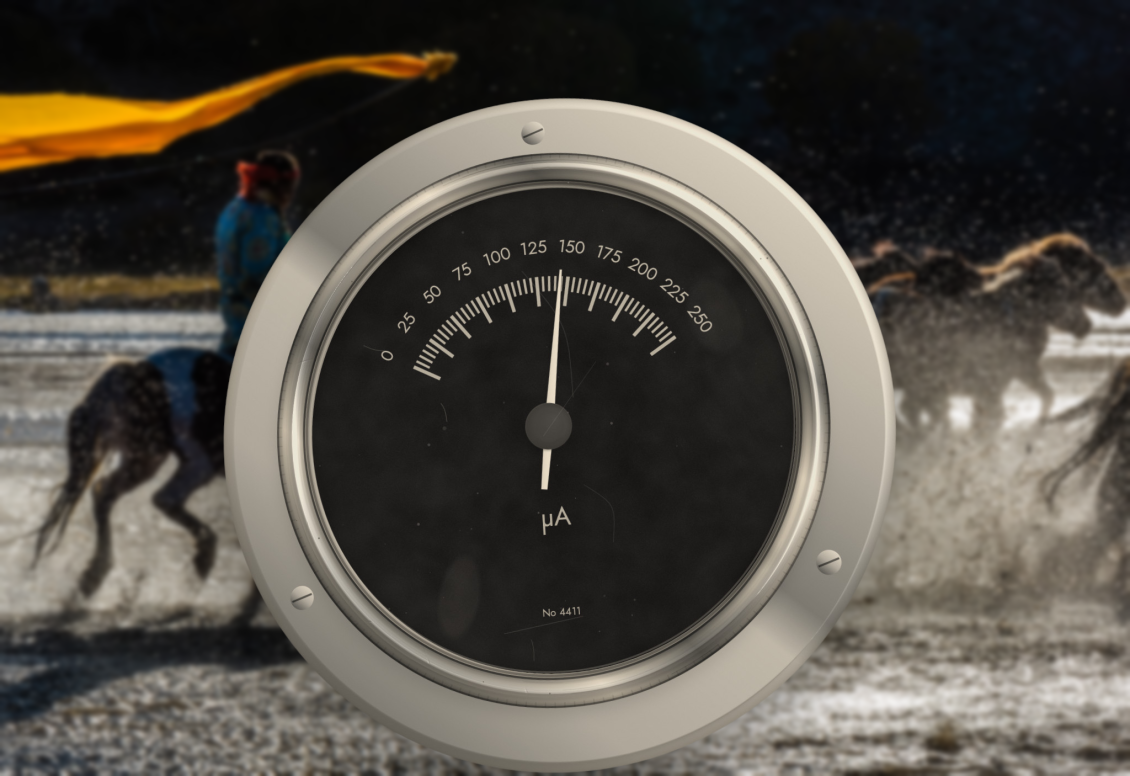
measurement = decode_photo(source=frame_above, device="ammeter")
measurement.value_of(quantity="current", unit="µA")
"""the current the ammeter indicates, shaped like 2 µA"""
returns 145 µA
